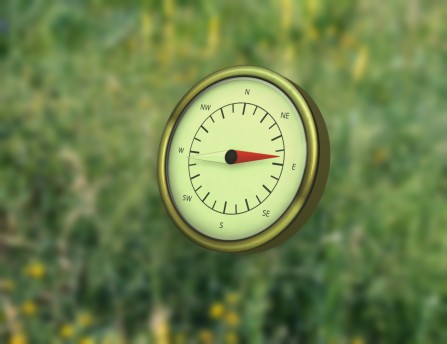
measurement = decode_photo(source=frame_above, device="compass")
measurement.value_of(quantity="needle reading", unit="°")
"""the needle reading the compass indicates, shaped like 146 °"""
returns 82.5 °
